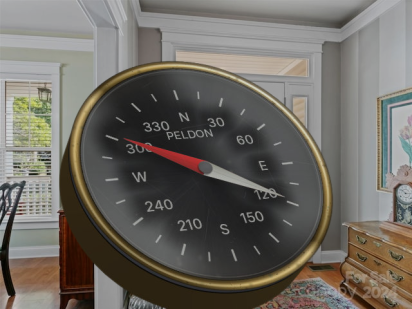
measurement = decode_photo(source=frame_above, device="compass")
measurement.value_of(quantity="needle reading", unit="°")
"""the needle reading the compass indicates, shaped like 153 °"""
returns 300 °
